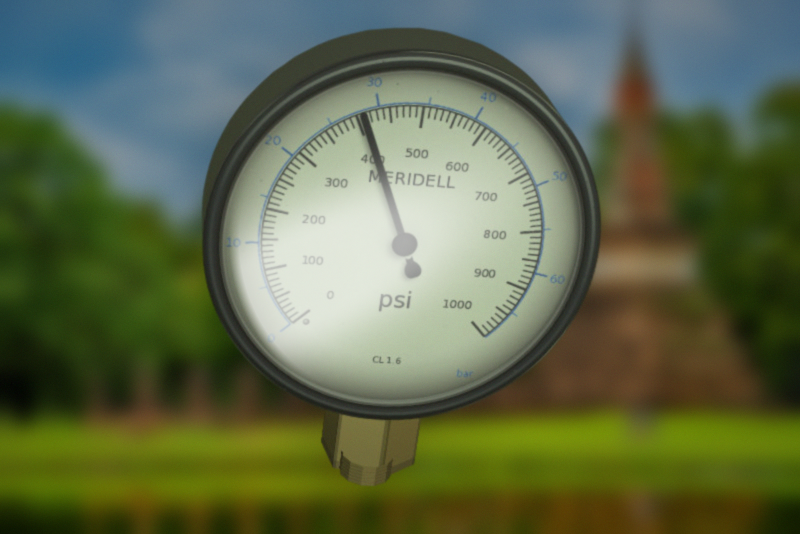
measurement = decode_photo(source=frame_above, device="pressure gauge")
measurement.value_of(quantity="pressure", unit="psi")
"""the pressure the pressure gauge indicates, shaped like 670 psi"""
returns 410 psi
